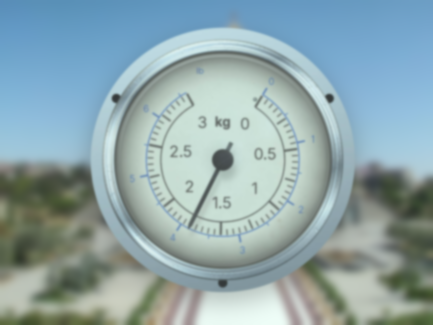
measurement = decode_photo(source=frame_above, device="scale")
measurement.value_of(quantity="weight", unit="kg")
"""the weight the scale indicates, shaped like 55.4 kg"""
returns 1.75 kg
